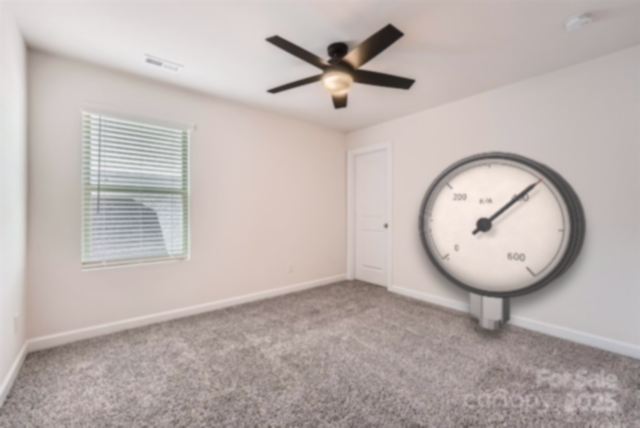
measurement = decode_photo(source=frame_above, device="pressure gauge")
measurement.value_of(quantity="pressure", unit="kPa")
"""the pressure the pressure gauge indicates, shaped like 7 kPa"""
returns 400 kPa
